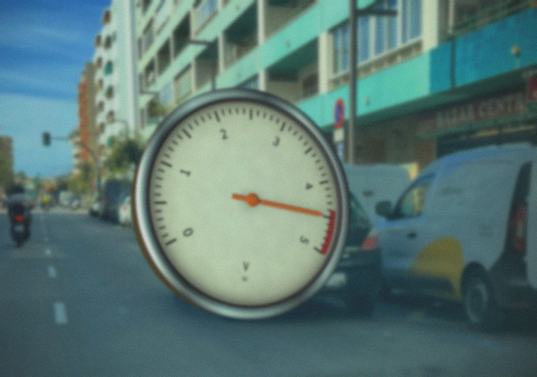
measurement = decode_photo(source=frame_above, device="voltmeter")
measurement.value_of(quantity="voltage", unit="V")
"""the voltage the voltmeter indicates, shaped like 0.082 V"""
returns 4.5 V
